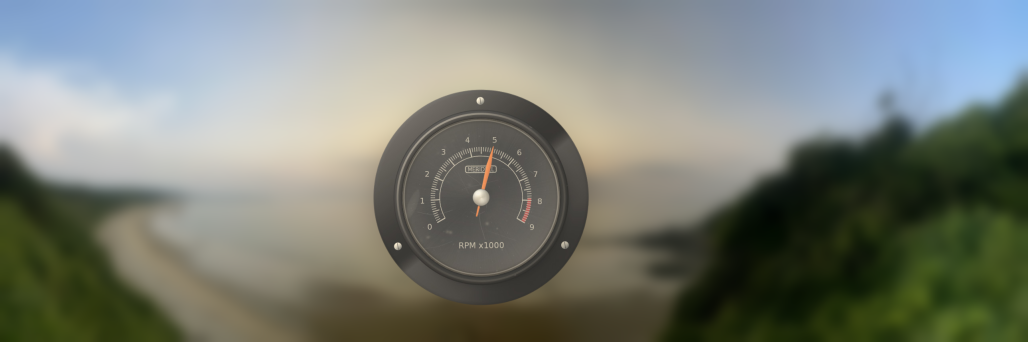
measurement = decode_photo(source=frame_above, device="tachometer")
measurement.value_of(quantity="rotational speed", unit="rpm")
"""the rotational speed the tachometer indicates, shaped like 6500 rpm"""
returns 5000 rpm
